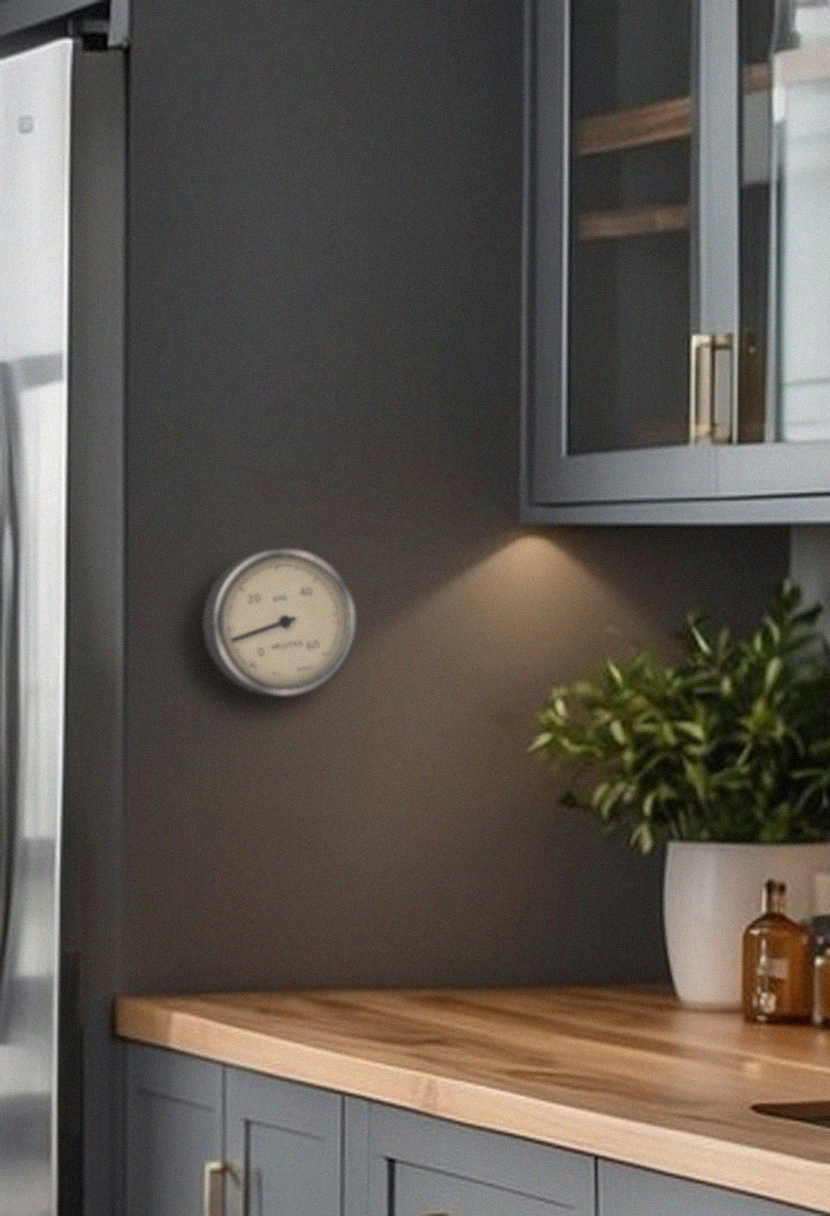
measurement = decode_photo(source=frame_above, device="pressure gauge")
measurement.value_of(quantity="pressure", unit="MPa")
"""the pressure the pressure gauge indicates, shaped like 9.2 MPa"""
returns 7.5 MPa
